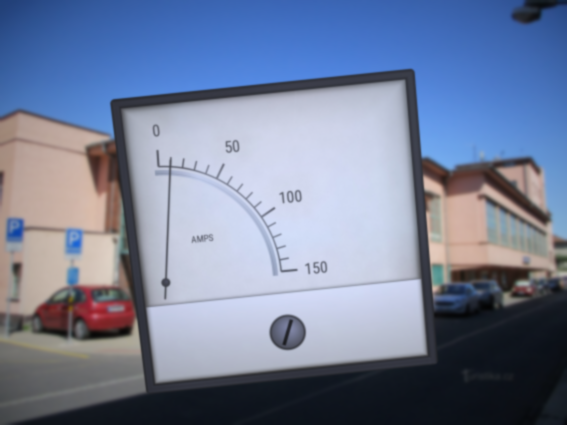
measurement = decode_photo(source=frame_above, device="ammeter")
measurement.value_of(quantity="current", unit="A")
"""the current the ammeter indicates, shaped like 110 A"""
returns 10 A
